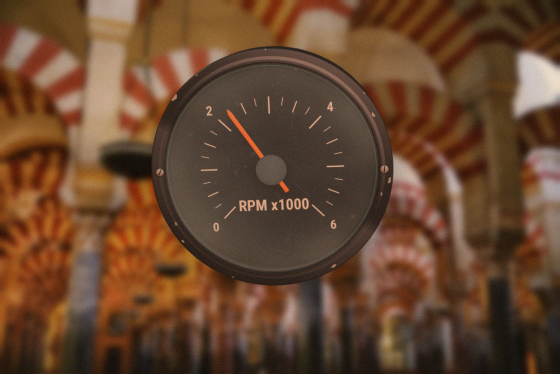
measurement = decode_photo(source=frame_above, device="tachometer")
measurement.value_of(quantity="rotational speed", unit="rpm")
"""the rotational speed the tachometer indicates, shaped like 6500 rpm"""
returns 2250 rpm
